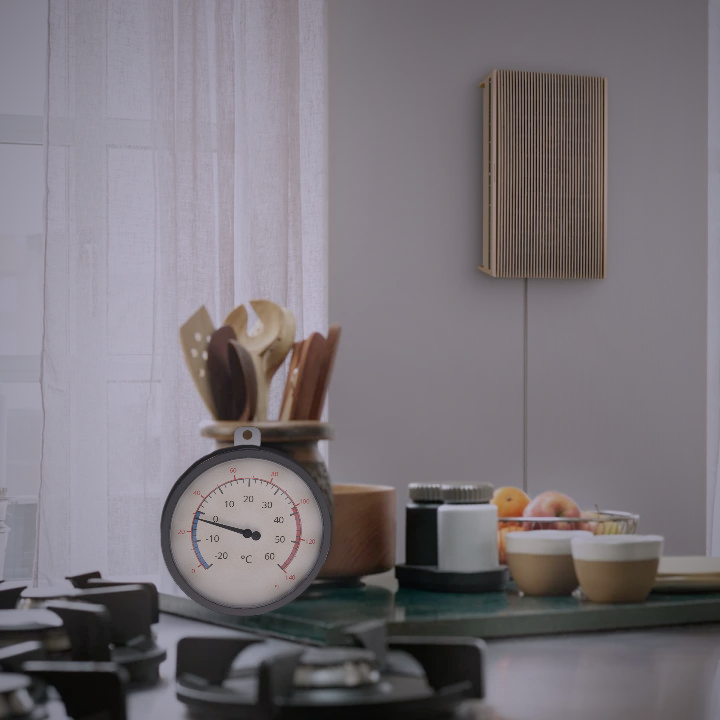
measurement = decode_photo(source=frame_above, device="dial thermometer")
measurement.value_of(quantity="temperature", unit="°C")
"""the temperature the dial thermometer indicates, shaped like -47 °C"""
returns -2 °C
